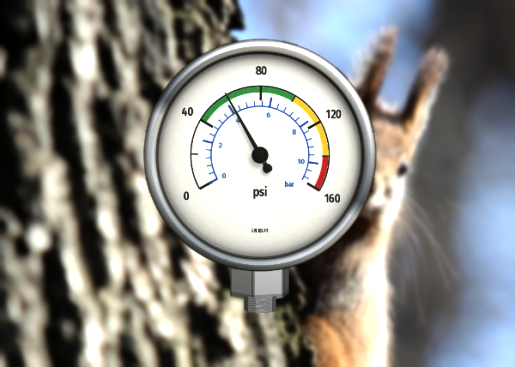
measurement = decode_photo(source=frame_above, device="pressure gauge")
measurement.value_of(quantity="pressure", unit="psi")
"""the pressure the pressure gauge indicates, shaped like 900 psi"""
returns 60 psi
